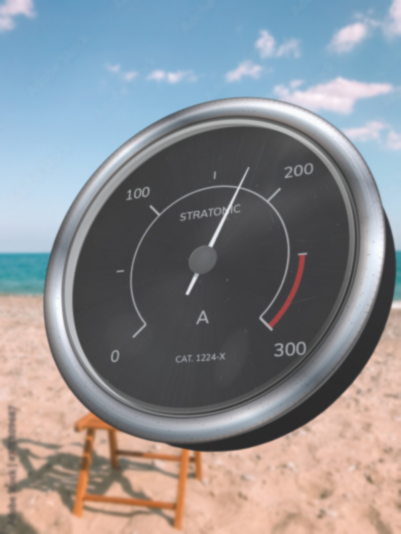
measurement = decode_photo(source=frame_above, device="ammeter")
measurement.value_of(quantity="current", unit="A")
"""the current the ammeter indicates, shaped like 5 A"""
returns 175 A
